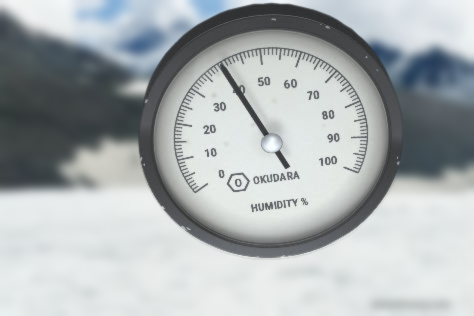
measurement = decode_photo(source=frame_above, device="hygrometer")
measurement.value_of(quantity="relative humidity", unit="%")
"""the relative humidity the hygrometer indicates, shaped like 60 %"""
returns 40 %
